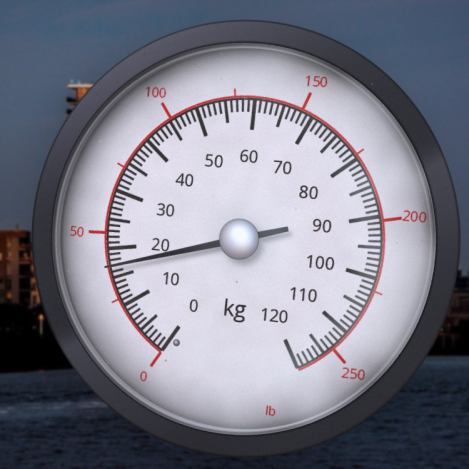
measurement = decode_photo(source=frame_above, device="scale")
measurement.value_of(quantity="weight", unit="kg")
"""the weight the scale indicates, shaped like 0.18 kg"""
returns 17 kg
